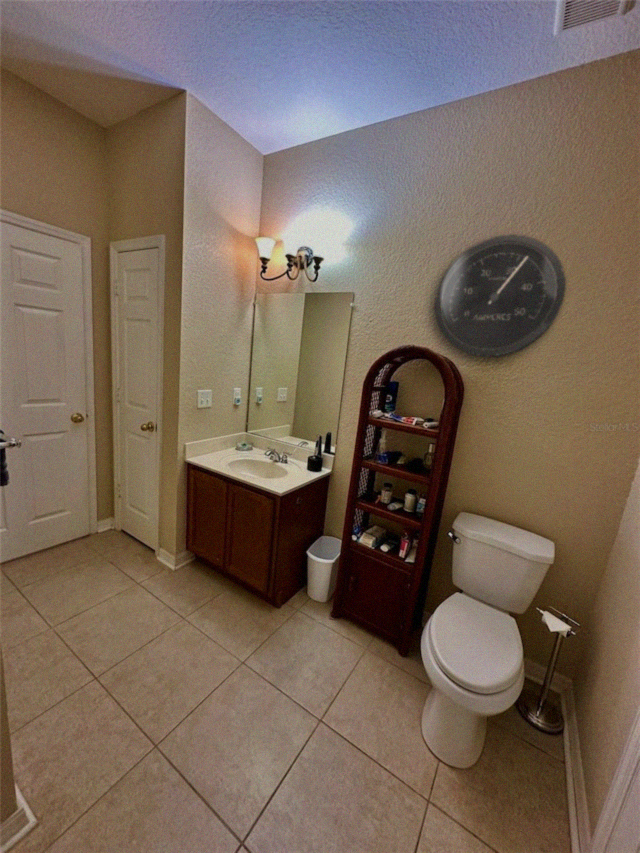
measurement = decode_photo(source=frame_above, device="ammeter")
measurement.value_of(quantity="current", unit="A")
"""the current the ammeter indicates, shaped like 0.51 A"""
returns 32 A
